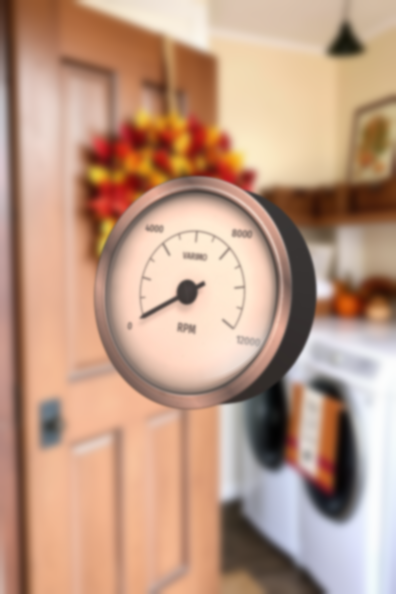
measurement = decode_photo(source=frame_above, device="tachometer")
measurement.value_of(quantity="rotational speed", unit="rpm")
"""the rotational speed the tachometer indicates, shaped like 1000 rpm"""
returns 0 rpm
